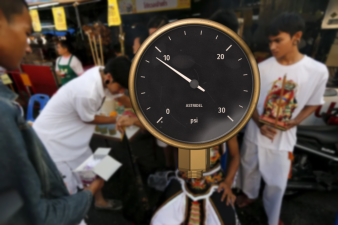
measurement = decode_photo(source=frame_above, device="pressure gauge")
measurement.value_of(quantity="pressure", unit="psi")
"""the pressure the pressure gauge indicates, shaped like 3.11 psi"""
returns 9 psi
